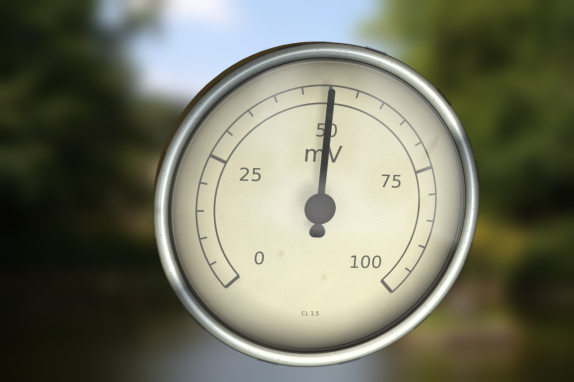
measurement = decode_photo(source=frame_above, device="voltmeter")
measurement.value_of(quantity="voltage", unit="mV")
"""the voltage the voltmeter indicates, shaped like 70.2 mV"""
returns 50 mV
